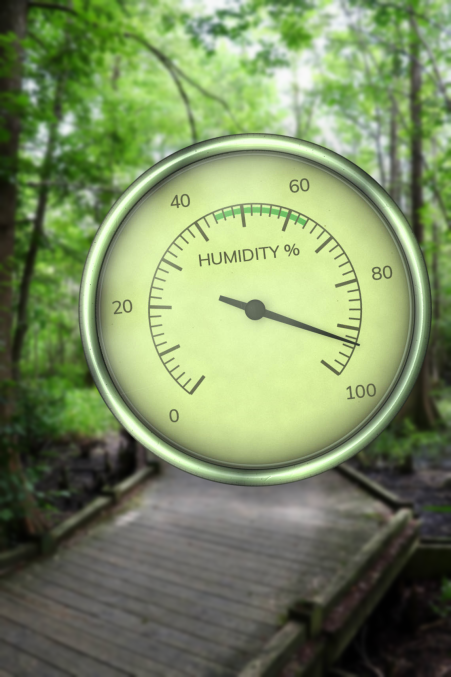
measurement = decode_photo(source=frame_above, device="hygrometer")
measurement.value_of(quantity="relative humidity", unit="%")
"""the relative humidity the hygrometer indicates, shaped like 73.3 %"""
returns 93 %
